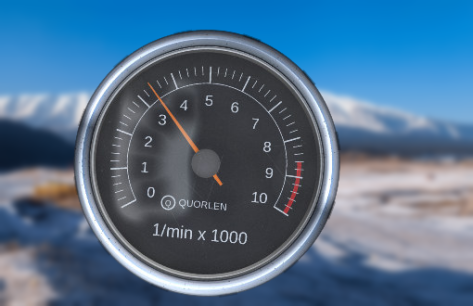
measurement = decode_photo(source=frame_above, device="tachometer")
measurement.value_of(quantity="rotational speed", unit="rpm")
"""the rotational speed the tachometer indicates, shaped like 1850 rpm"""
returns 3400 rpm
